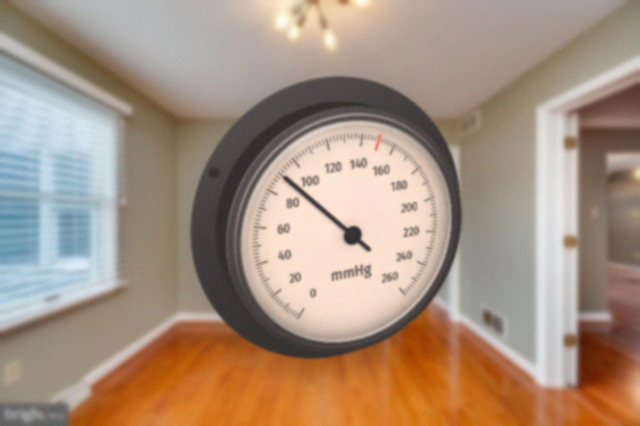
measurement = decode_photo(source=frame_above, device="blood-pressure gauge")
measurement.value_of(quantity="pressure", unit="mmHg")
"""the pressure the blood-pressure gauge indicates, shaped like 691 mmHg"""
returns 90 mmHg
